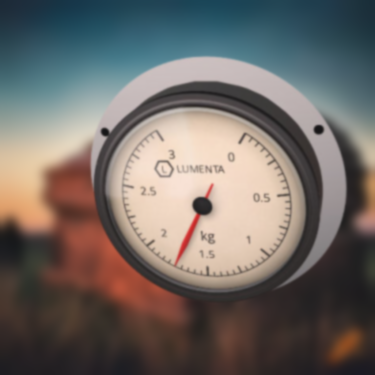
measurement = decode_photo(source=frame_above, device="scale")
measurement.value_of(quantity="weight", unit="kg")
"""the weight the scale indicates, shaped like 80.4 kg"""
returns 1.75 kg
